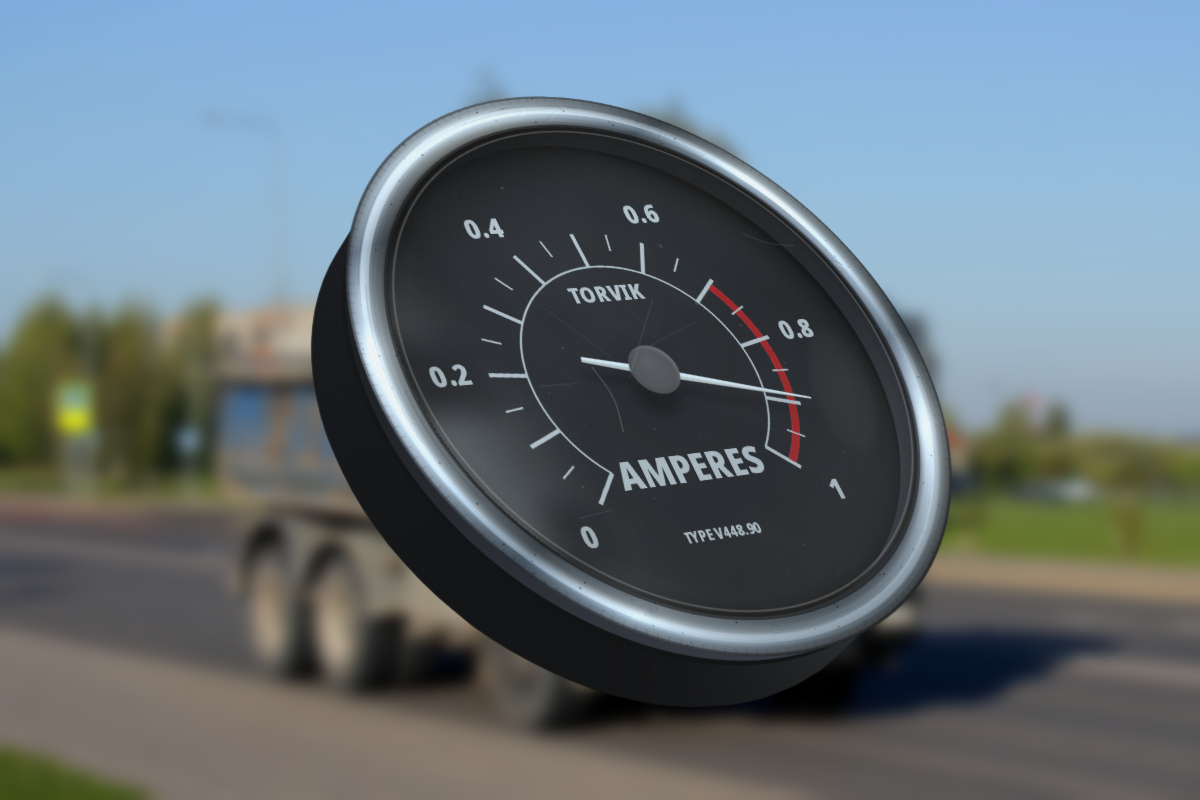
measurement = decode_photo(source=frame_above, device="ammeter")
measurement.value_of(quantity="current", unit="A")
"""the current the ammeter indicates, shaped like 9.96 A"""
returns 0.9 A
